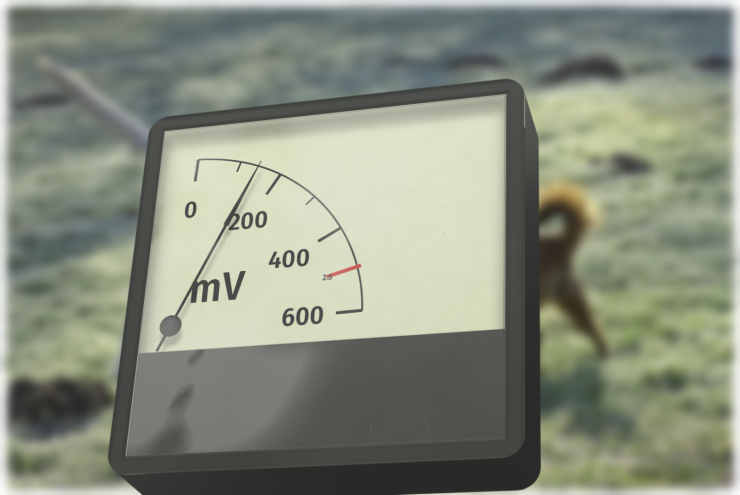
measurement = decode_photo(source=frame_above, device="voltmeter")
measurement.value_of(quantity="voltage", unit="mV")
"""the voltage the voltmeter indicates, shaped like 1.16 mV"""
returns 150 mV
